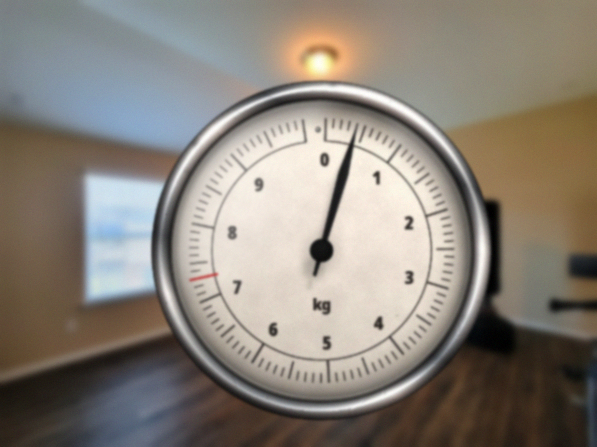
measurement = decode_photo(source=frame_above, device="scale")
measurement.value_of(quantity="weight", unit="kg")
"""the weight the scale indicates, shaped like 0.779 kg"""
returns 0.4 kg
